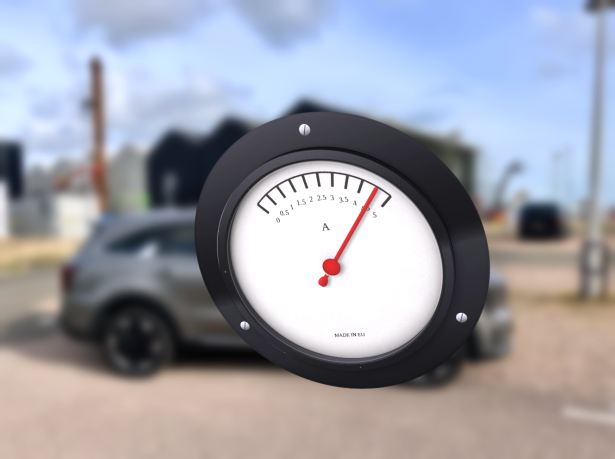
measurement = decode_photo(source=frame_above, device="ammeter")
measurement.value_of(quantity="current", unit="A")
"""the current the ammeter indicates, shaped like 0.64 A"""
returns 4.5 A
